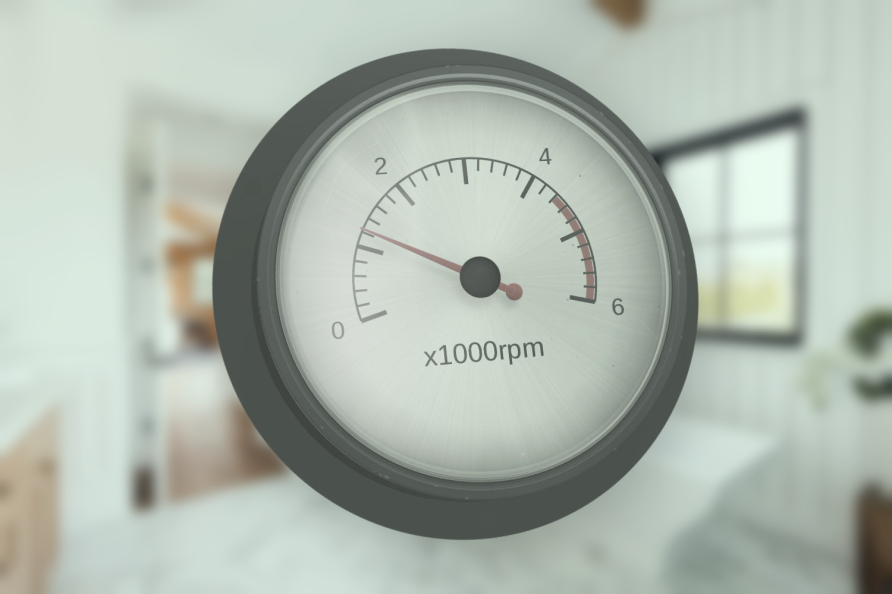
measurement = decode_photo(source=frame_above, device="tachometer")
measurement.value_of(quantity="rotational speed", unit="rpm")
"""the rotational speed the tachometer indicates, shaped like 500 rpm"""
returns 1200 rpm
